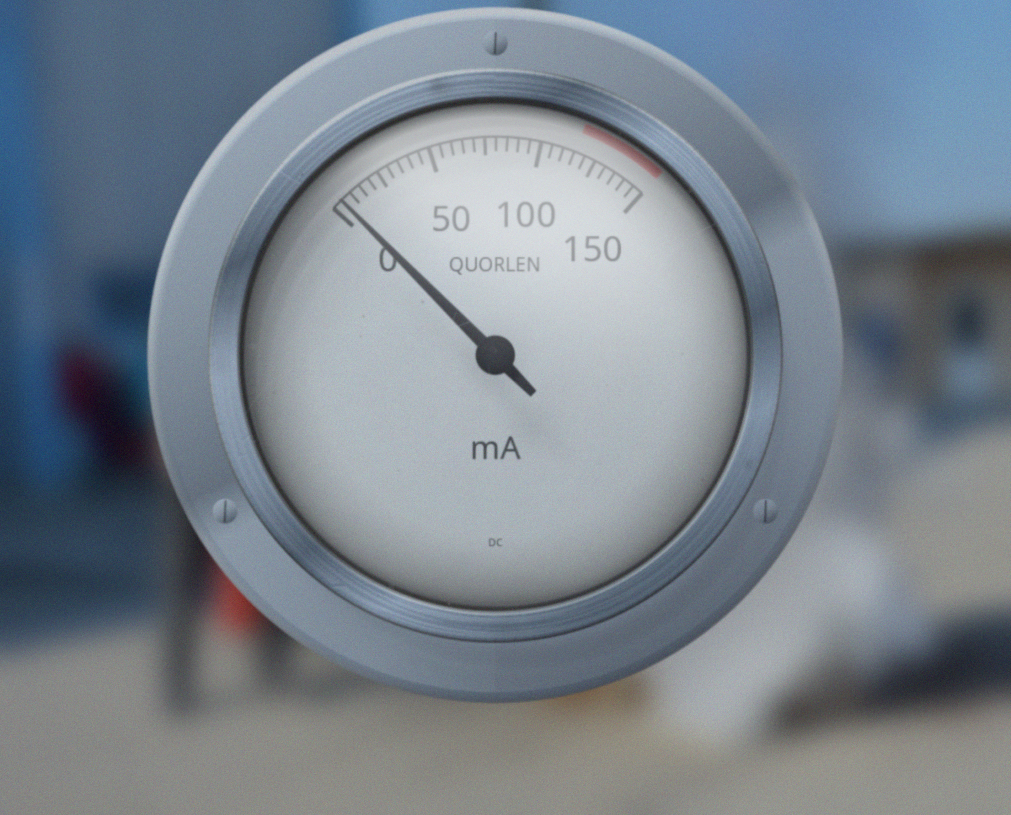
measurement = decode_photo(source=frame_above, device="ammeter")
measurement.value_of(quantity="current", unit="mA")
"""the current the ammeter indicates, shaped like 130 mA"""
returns 5 mA
